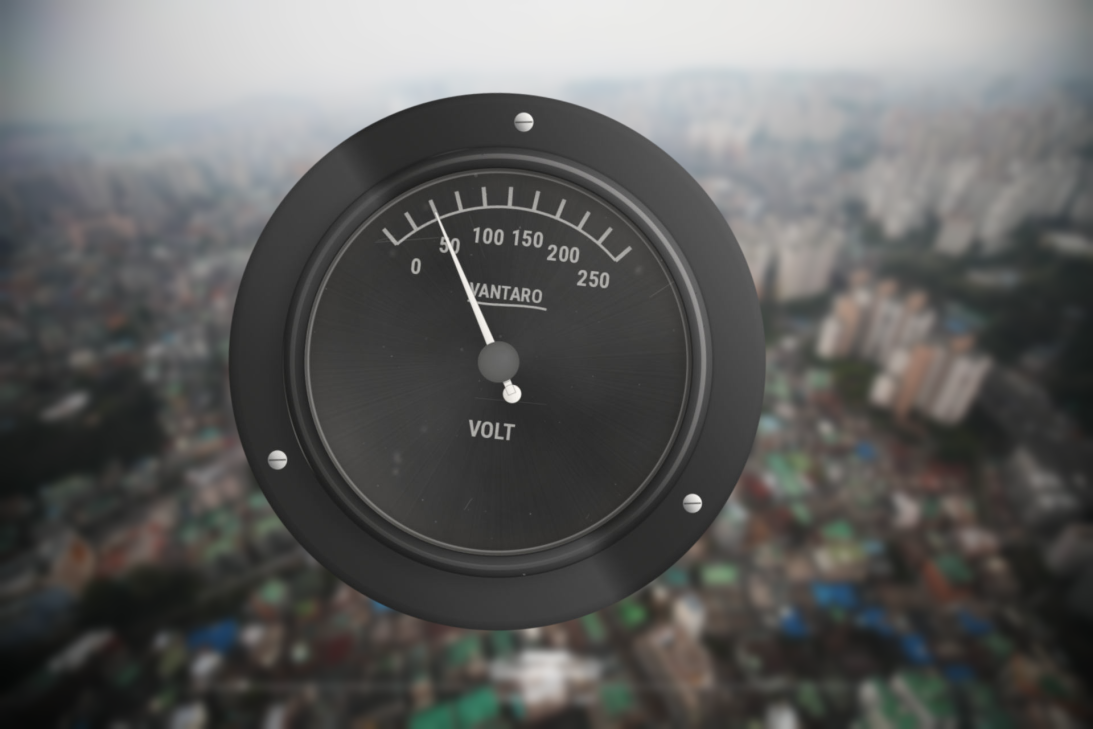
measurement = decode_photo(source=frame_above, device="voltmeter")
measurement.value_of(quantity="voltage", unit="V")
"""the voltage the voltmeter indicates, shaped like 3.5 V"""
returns 50 V
